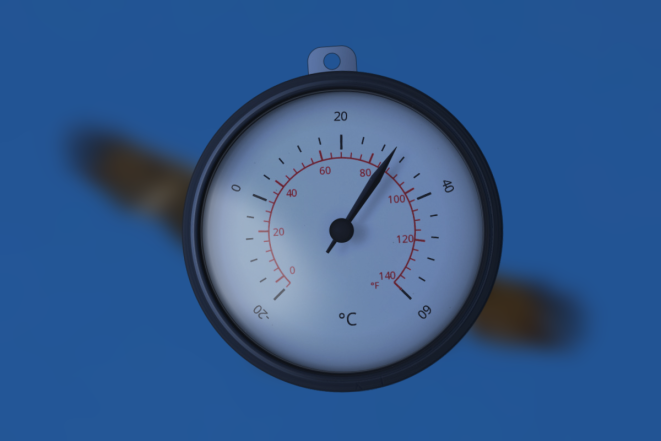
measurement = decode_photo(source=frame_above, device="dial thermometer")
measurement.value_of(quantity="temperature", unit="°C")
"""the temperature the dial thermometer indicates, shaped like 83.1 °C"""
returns 30 °C
